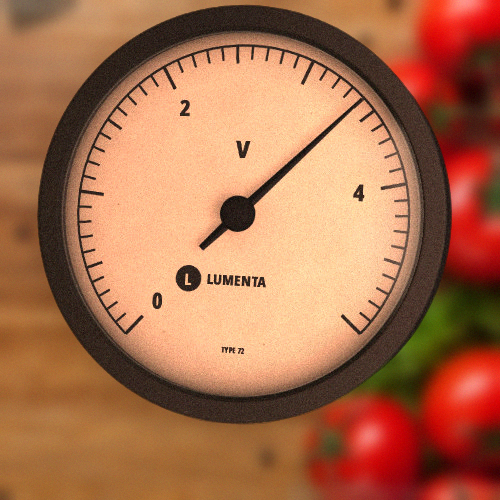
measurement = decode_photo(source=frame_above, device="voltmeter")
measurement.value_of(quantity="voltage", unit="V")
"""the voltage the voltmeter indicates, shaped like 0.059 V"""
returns 3.4 V
